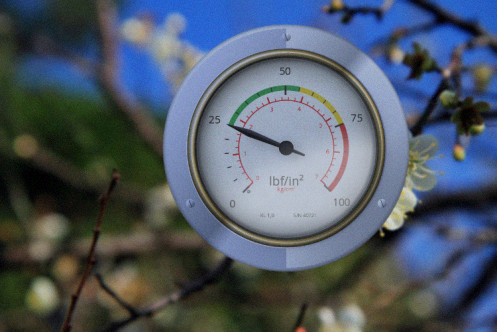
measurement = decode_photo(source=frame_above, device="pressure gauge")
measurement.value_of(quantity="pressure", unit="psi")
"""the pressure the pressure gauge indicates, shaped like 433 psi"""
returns 25 psi
